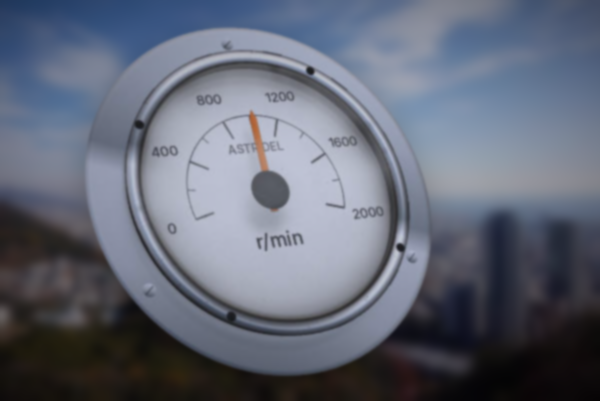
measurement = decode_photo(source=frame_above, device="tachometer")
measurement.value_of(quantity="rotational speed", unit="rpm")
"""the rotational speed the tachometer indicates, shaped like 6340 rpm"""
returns 1000 rpm
